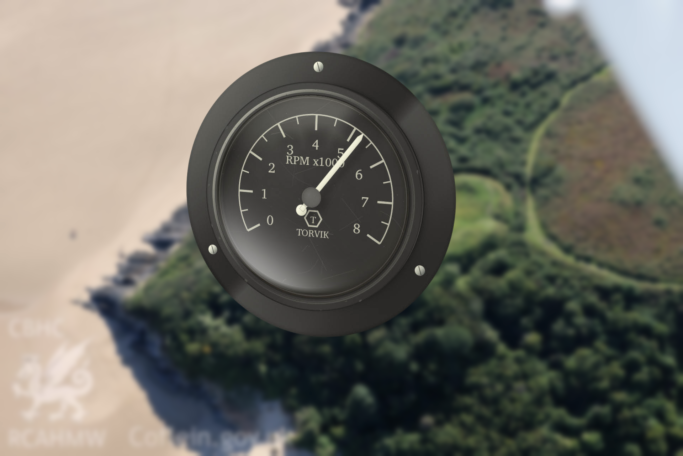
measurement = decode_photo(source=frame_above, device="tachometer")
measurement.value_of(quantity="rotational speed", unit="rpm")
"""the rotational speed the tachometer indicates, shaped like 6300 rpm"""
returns 5250 rpm
